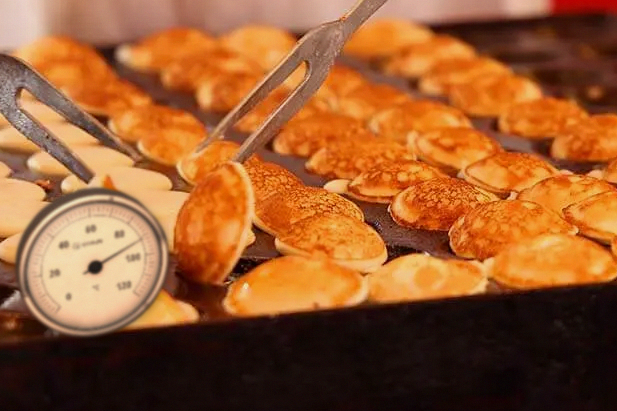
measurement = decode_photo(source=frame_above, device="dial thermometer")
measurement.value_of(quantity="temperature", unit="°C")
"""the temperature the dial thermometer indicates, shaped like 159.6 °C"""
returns 90 °C
